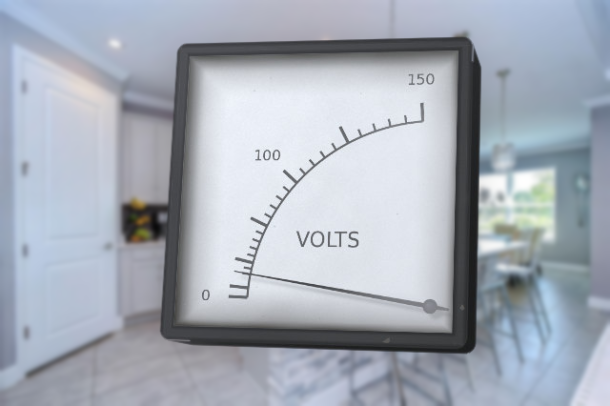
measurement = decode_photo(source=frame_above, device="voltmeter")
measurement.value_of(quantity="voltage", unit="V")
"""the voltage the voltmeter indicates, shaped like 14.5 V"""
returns 40 V
